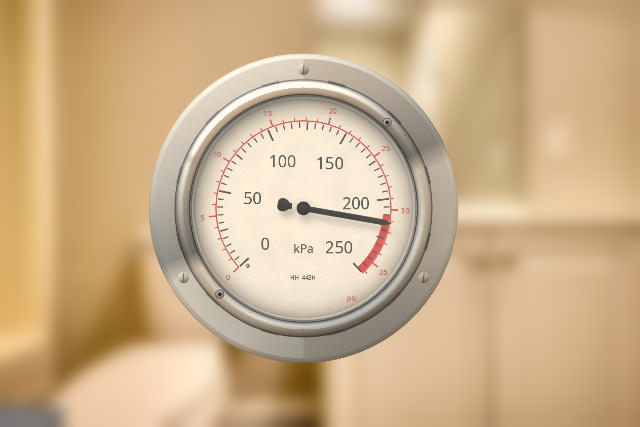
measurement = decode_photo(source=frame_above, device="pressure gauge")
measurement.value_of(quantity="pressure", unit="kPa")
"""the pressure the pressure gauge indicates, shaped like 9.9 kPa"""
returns 215 kPa
